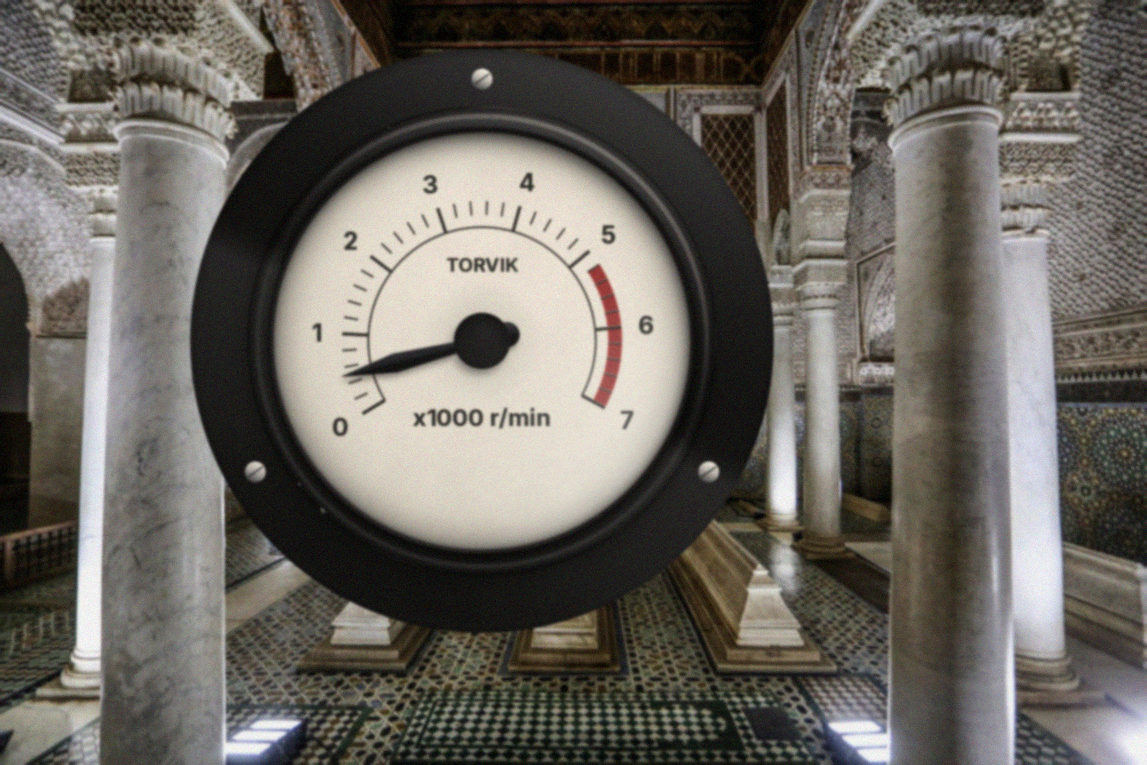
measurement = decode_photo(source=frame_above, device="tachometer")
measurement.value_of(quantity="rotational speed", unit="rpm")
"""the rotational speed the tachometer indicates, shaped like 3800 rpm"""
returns 500 rpm
